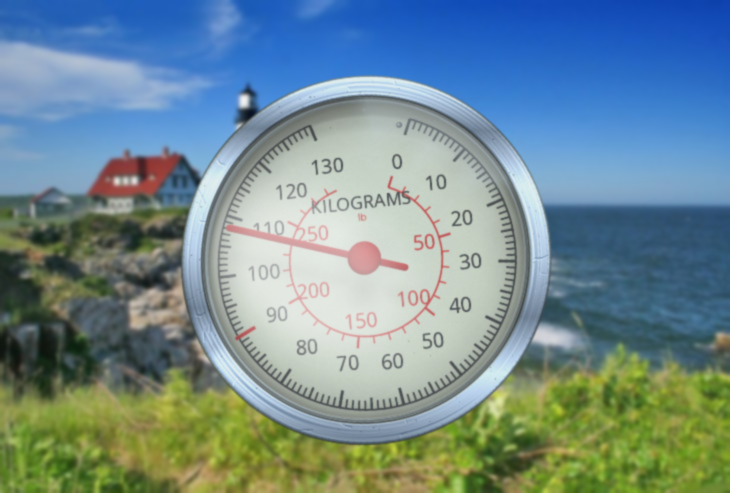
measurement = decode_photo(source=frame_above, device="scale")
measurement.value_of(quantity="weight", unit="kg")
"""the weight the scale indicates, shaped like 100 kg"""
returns 108 kg
